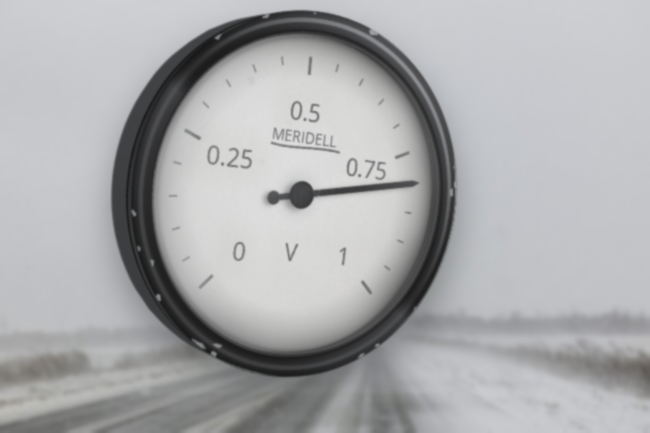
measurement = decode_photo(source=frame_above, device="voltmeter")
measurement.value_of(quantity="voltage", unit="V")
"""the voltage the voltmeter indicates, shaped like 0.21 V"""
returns 0.8 V
